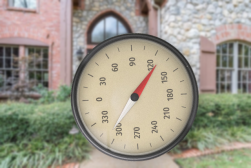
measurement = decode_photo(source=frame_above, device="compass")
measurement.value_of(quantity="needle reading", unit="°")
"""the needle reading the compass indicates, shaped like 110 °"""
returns 127.5 °
